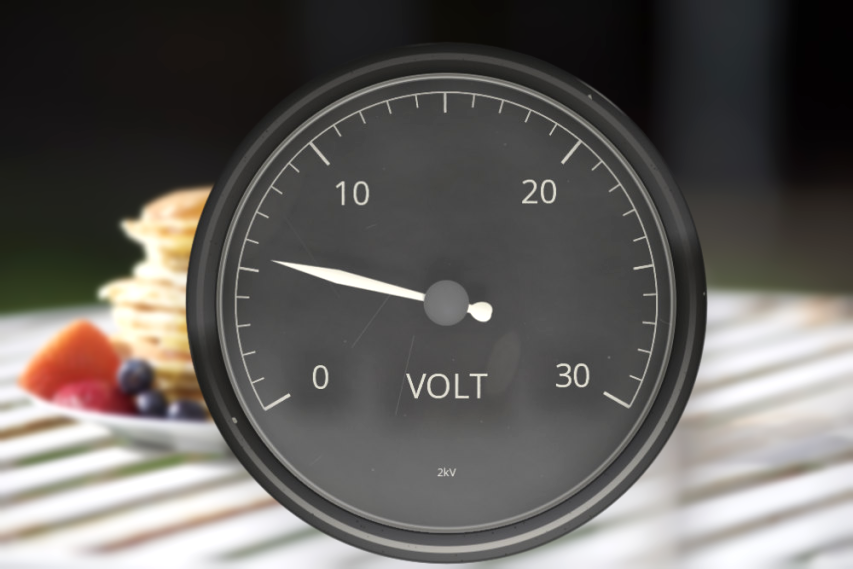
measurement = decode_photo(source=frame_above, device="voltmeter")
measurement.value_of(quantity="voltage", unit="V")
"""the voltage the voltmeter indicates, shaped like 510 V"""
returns 5.5 V
